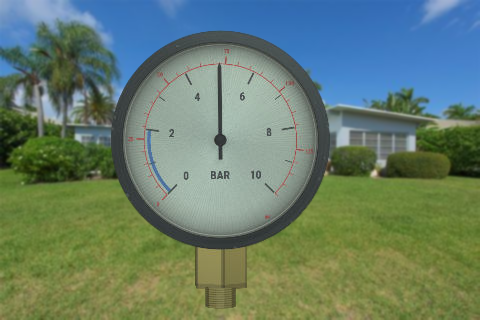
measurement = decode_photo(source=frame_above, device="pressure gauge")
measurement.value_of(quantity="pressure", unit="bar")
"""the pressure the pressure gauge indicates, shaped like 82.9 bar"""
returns 5 bar
